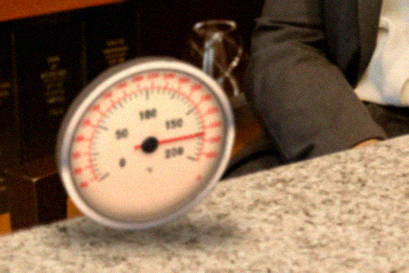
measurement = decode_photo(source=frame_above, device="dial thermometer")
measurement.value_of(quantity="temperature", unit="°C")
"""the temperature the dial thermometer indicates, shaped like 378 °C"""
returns 175 °C
